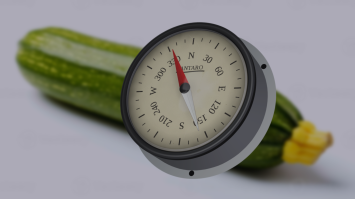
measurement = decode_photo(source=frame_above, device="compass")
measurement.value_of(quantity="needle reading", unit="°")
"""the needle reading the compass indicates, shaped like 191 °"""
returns 335 °
